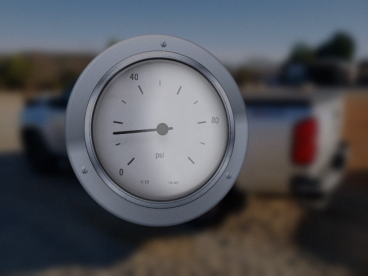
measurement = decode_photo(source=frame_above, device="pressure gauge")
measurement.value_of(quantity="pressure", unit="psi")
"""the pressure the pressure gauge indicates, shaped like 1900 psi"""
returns 15 psi
